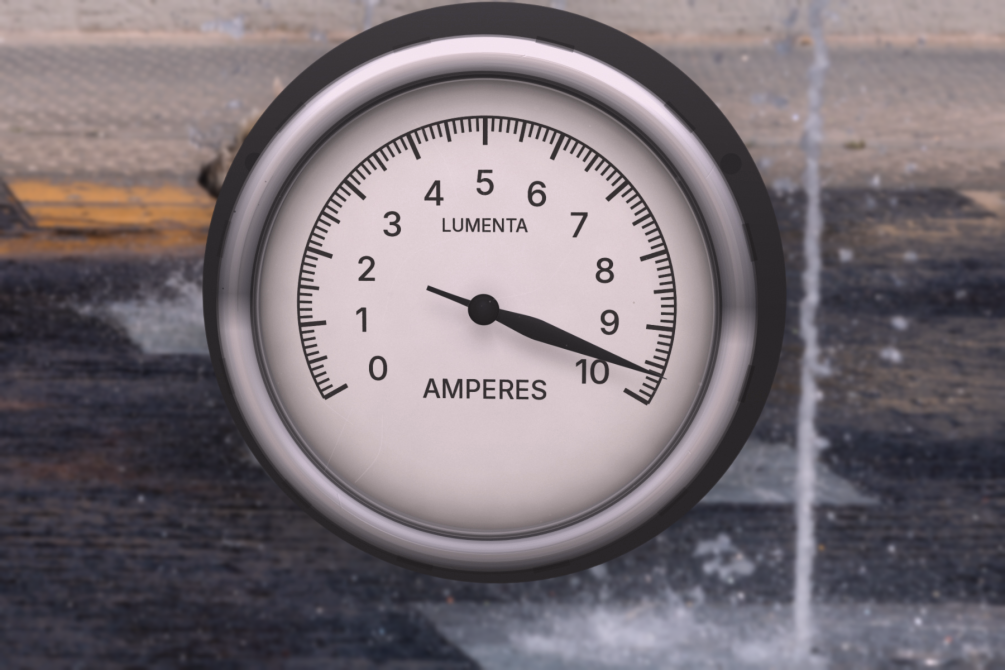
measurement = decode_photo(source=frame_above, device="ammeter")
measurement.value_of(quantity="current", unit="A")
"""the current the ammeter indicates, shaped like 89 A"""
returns 9.6 A
